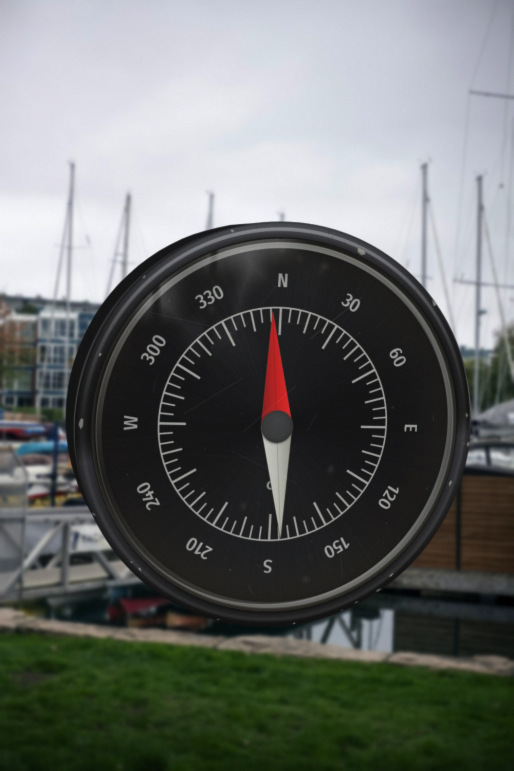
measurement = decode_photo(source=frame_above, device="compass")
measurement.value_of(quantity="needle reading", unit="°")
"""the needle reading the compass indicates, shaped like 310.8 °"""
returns 355 °
